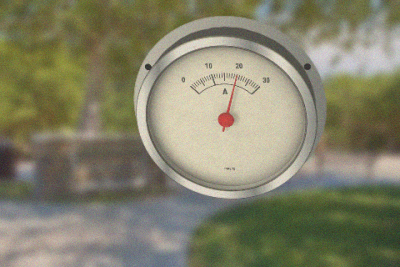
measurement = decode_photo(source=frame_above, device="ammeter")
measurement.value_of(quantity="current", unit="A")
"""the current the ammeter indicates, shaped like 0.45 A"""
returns 20 A
